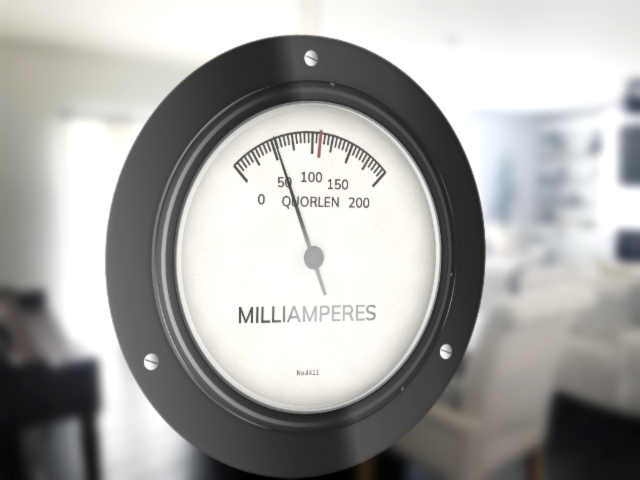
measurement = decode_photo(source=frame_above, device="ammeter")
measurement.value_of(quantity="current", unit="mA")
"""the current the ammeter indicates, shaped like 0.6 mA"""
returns 50 mA
